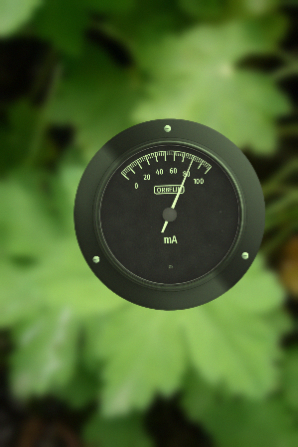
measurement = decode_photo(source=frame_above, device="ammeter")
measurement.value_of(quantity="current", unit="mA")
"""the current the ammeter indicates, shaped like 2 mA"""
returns 80 mA
